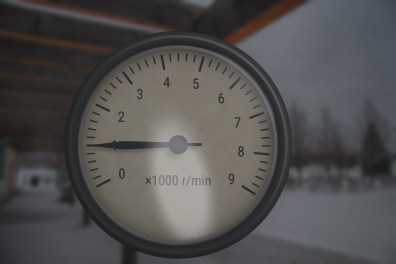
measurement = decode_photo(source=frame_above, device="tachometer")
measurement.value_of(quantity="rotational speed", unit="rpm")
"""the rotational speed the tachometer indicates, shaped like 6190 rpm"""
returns 1000 rpm
